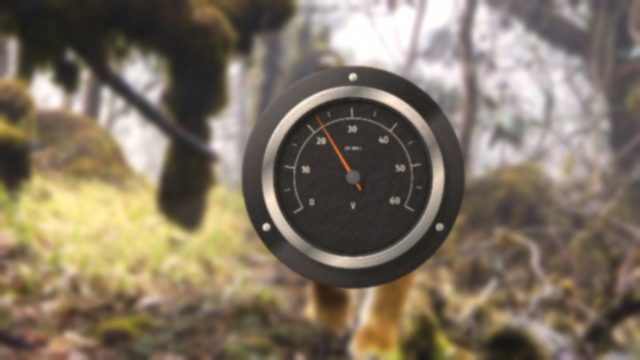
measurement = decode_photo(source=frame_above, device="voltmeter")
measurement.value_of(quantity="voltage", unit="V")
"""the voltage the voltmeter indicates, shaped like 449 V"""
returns 22.5 V
